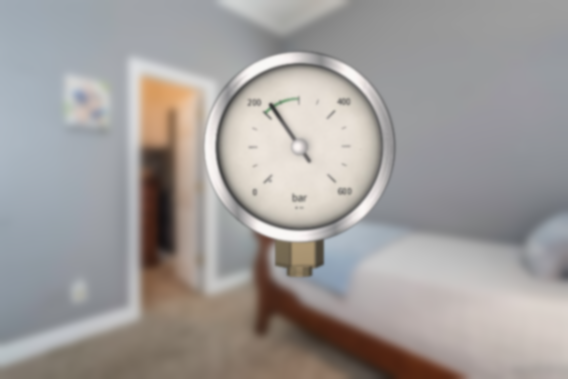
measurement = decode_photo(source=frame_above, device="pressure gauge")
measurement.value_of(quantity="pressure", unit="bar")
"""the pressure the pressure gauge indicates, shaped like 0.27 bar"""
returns 225 bar
